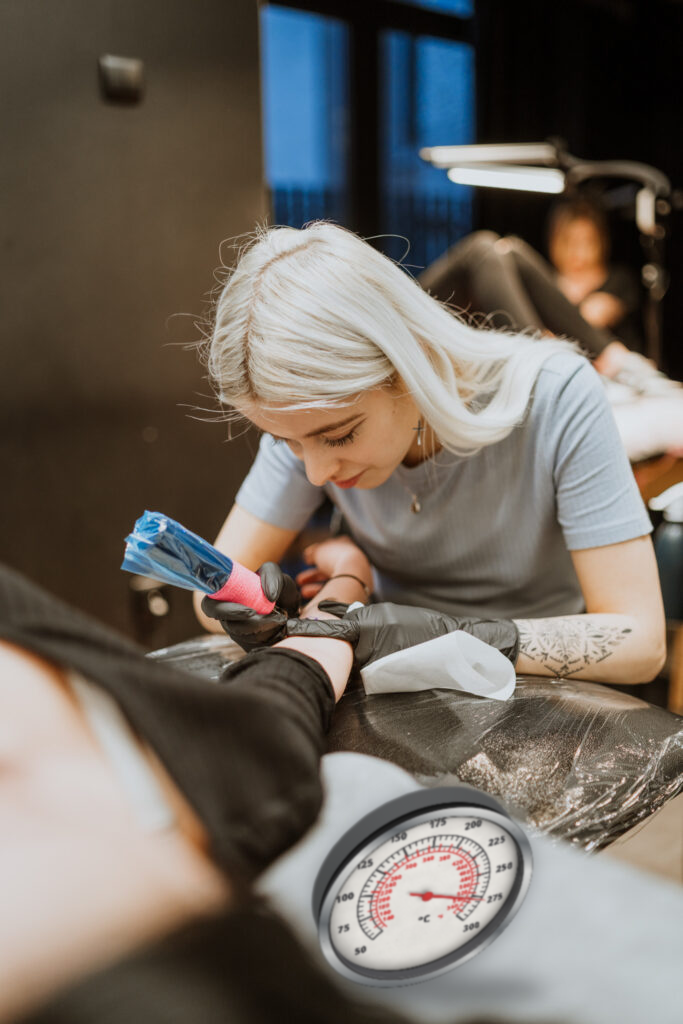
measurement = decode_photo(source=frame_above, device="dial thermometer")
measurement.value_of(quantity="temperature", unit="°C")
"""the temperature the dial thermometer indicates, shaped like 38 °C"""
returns 275 °C
